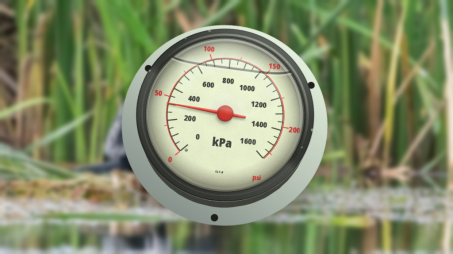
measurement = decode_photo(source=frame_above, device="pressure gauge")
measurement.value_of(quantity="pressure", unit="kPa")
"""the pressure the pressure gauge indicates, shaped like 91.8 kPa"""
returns 300 kPa
